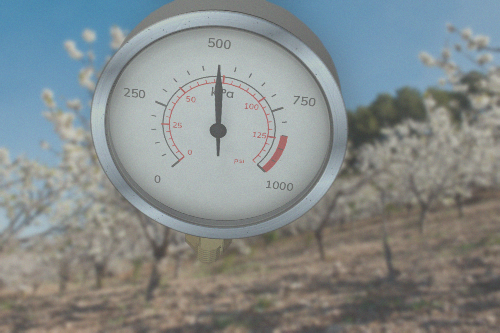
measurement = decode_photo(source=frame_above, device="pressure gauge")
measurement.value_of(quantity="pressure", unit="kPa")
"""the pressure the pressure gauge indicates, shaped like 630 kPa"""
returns 500 kPa
